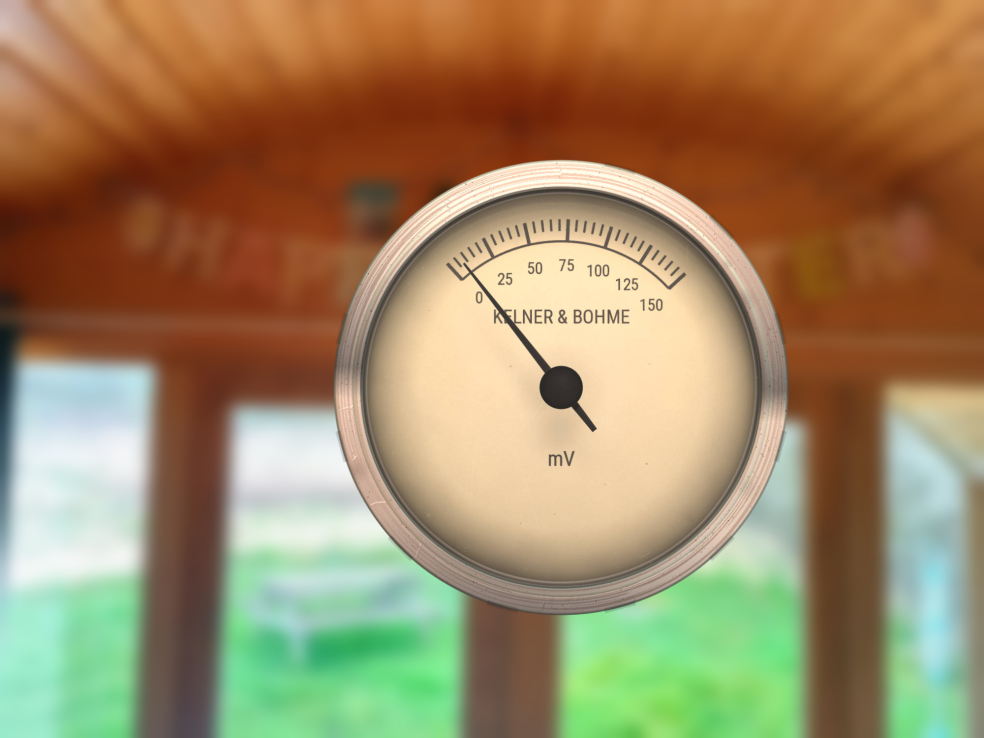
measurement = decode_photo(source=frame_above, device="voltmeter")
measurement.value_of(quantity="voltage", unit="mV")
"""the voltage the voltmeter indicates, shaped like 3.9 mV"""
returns 7.5 mV
